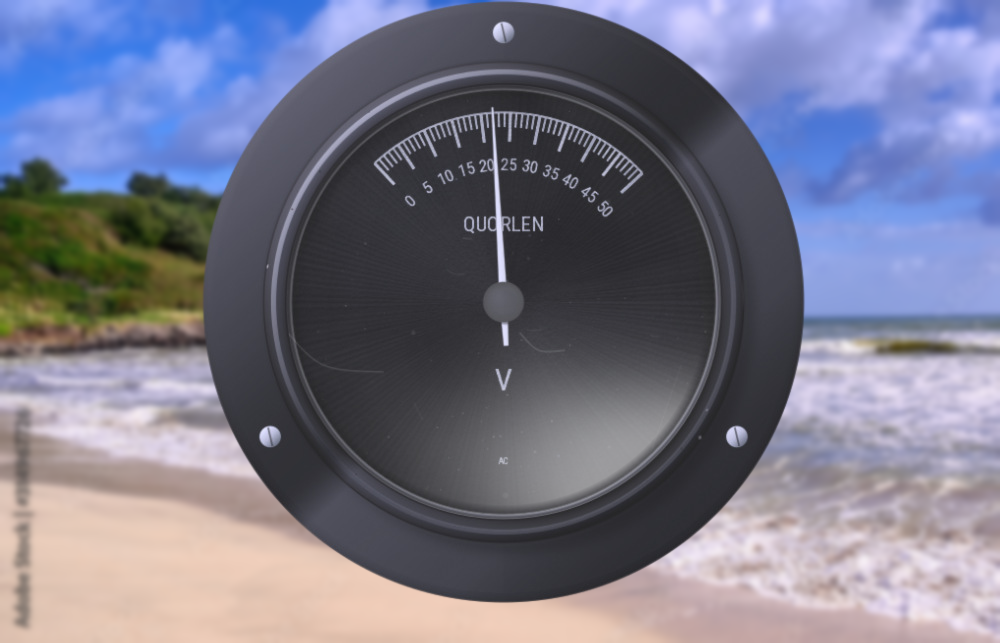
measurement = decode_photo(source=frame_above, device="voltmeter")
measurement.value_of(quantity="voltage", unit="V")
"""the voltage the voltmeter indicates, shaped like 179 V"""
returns 22 V
